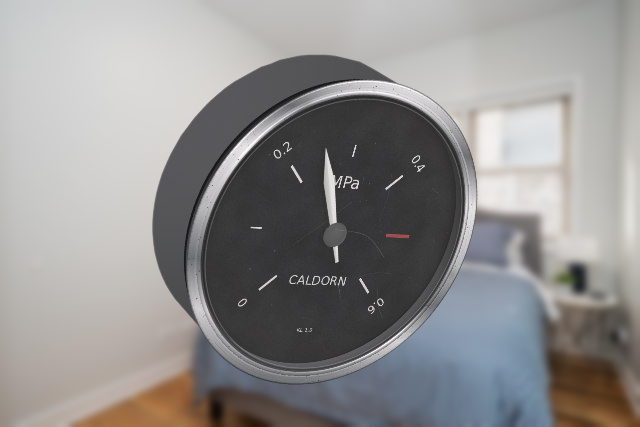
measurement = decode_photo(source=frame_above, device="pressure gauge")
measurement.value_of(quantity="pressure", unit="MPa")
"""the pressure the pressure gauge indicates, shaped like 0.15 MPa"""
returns 0.25 MPa
